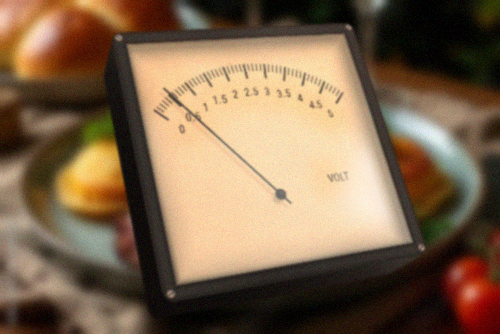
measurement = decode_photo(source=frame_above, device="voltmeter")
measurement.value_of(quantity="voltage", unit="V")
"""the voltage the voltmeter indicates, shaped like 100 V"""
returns 0.5 V
